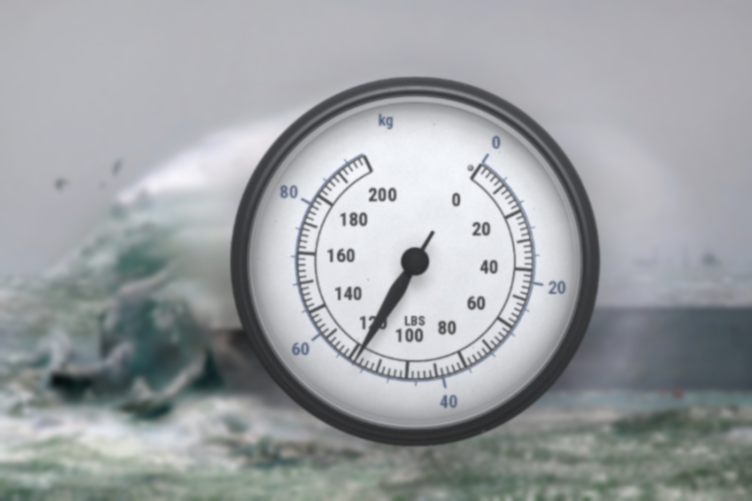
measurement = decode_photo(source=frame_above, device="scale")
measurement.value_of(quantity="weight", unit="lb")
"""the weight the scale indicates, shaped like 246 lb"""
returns 118 lb
